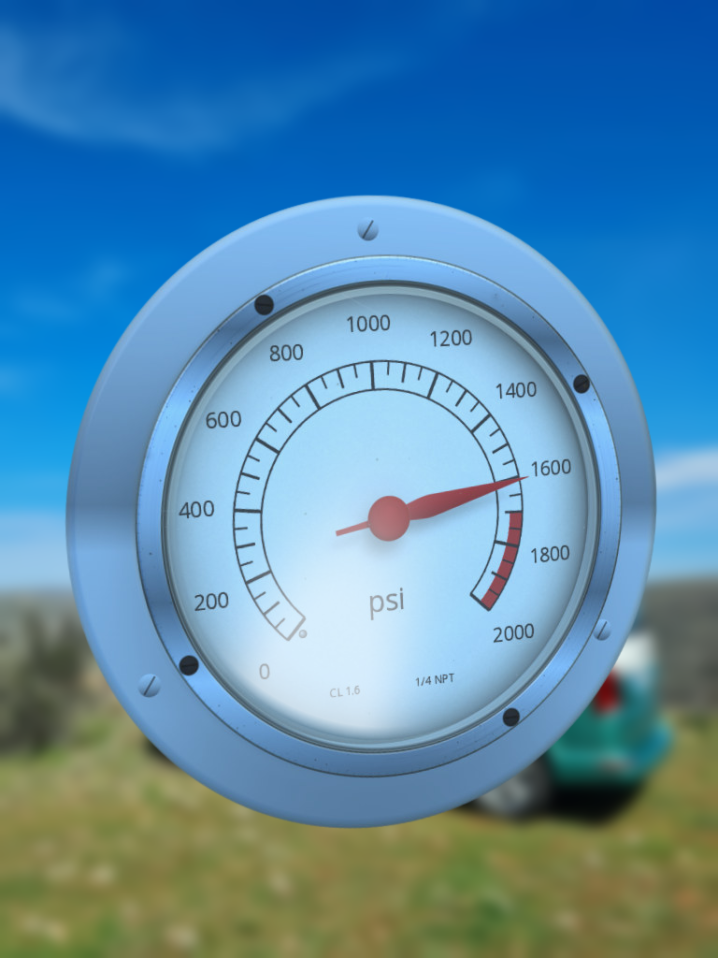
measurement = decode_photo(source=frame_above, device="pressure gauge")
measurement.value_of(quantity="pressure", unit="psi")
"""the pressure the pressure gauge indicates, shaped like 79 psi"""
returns 1600 psi
